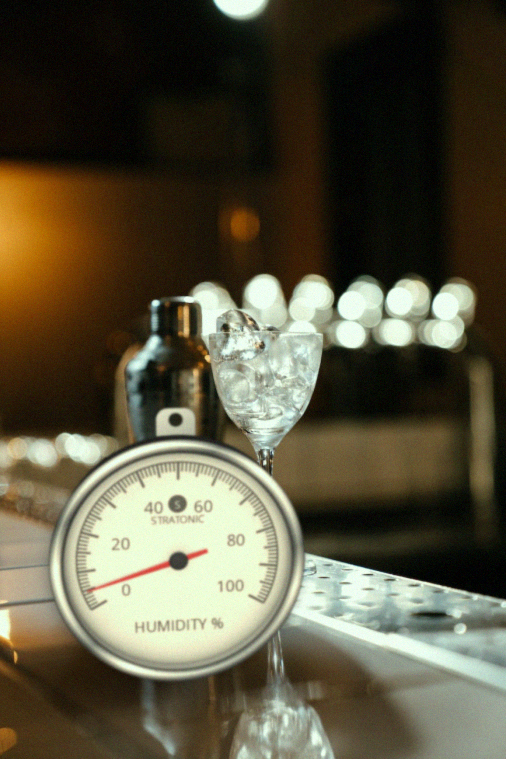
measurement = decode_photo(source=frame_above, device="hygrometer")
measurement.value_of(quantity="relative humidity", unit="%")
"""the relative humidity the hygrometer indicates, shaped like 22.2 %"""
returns 5 %
